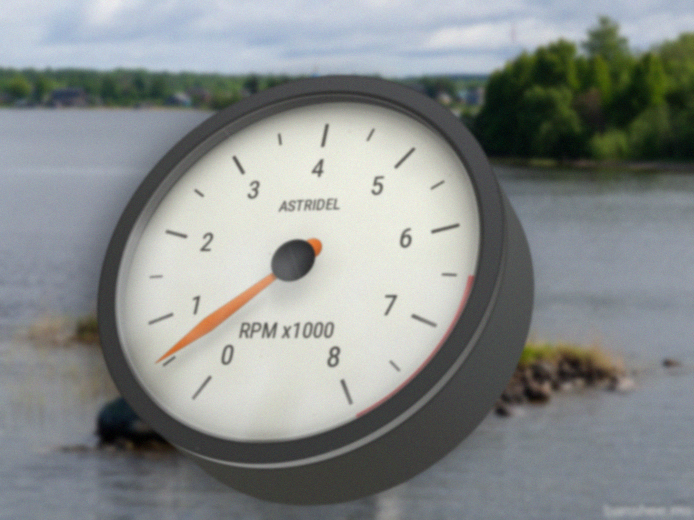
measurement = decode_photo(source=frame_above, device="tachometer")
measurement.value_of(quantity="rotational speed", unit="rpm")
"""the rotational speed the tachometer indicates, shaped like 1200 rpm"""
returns 500 rpm
